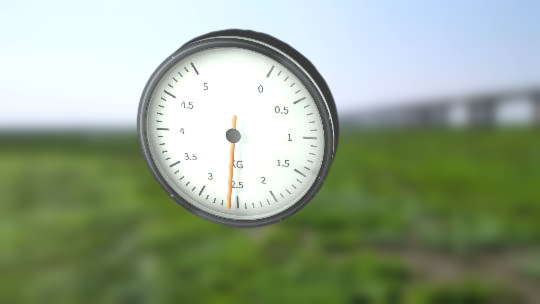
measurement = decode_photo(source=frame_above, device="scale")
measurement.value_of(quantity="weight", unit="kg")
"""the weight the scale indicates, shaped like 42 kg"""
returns 2.6 kg
